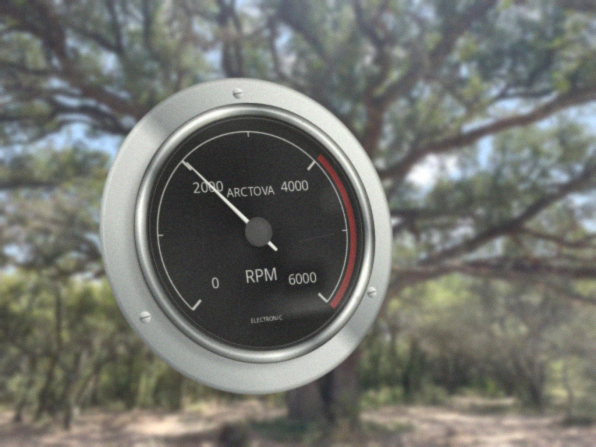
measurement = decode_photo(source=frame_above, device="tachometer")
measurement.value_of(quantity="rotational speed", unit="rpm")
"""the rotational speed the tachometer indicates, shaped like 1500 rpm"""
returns 2000 rpm
